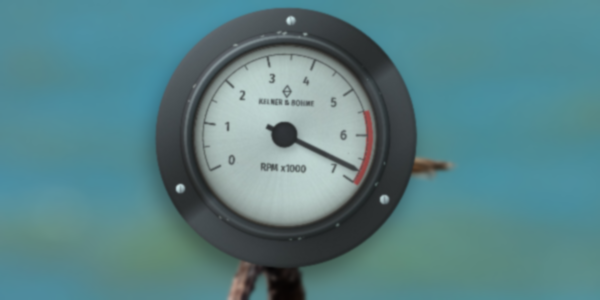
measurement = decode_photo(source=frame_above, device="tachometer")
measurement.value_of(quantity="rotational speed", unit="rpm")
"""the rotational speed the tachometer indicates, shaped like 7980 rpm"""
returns 6750 rpm
